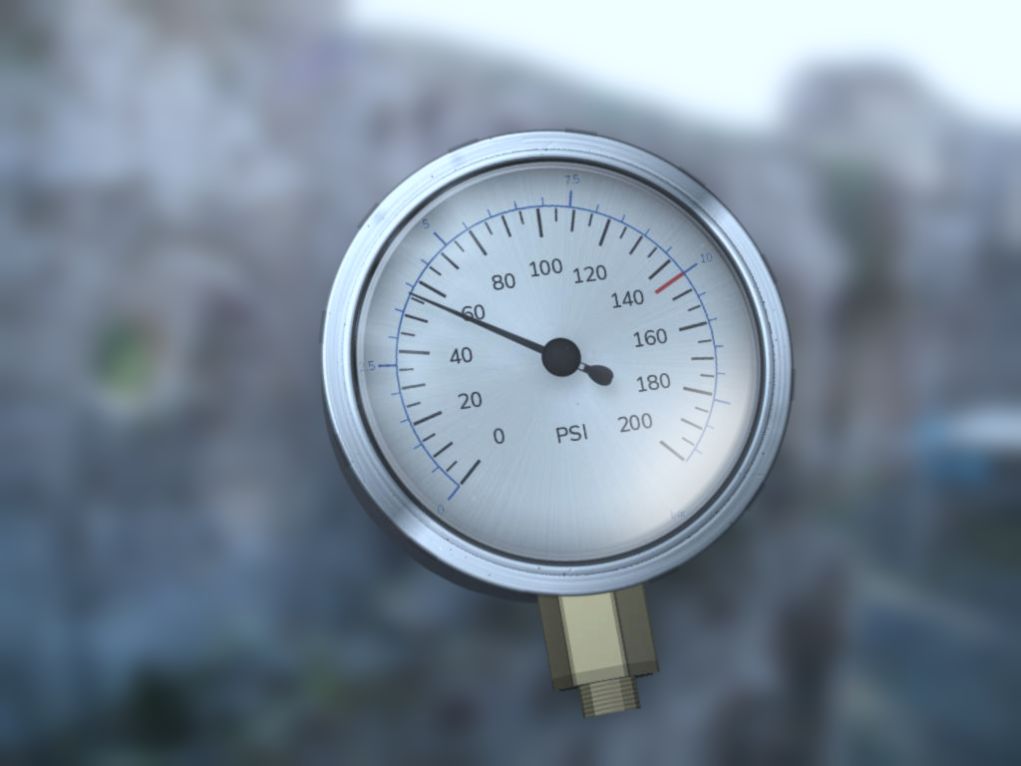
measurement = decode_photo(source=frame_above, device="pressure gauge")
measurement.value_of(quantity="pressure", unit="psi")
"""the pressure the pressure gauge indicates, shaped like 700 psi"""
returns 55 psi
